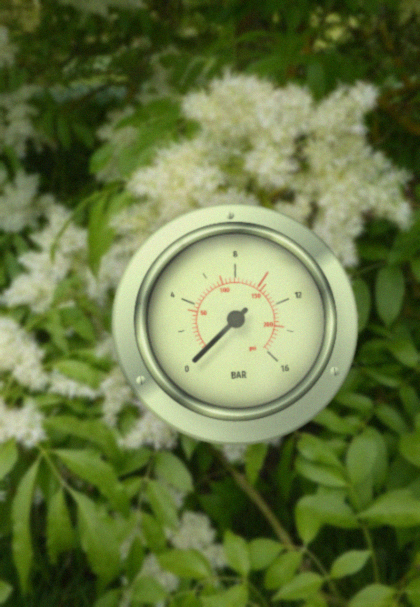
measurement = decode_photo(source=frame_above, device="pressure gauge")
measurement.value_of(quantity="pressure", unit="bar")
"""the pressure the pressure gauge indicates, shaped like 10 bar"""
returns 0 bar
